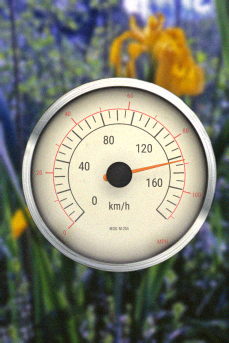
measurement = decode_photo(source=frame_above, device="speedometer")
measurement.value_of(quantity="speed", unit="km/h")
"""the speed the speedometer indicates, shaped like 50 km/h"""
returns 142.5 km/h
